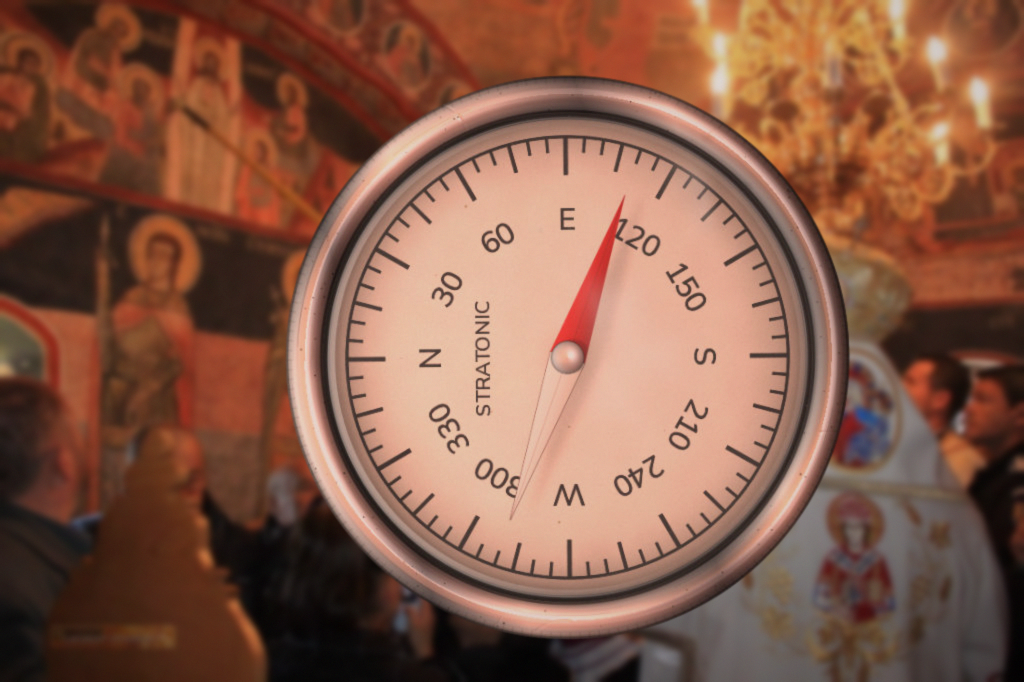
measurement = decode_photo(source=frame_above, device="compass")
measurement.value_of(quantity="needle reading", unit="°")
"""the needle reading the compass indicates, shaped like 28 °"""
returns 110 °
